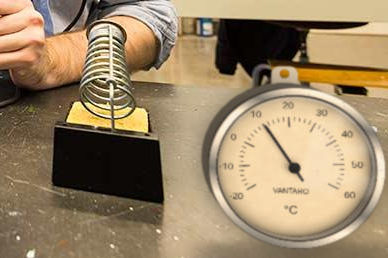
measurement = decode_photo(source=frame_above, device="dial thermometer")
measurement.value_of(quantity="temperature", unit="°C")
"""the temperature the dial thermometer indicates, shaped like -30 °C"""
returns 10 °C
